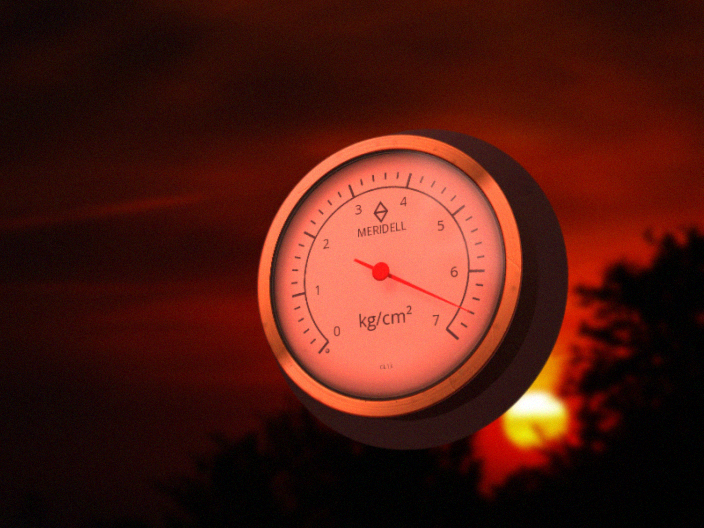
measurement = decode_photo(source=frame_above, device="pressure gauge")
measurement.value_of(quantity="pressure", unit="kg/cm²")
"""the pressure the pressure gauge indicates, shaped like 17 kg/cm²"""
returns 6.6 kg/cm²
